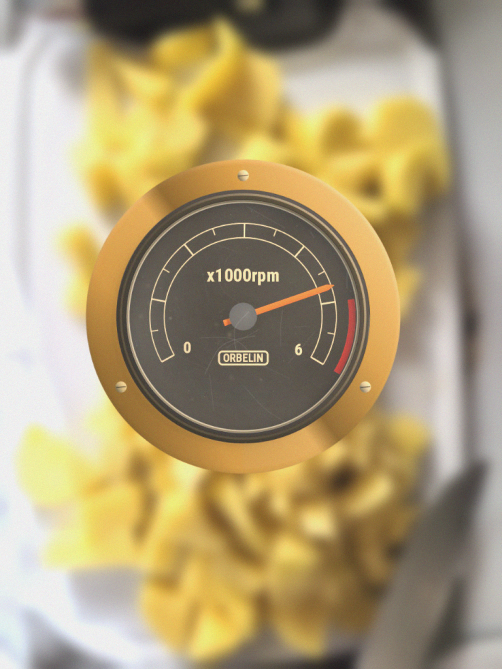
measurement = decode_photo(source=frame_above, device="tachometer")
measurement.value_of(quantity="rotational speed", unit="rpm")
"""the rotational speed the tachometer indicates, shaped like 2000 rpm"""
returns 4750 rpm
